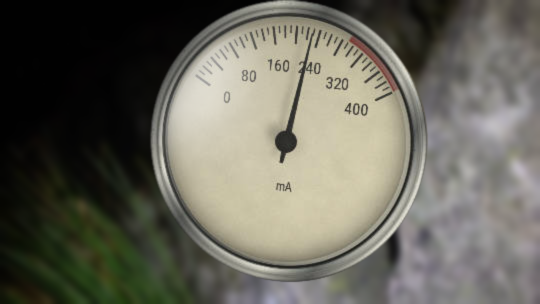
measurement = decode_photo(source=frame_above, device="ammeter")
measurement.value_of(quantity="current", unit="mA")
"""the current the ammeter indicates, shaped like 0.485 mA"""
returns 230 mA
